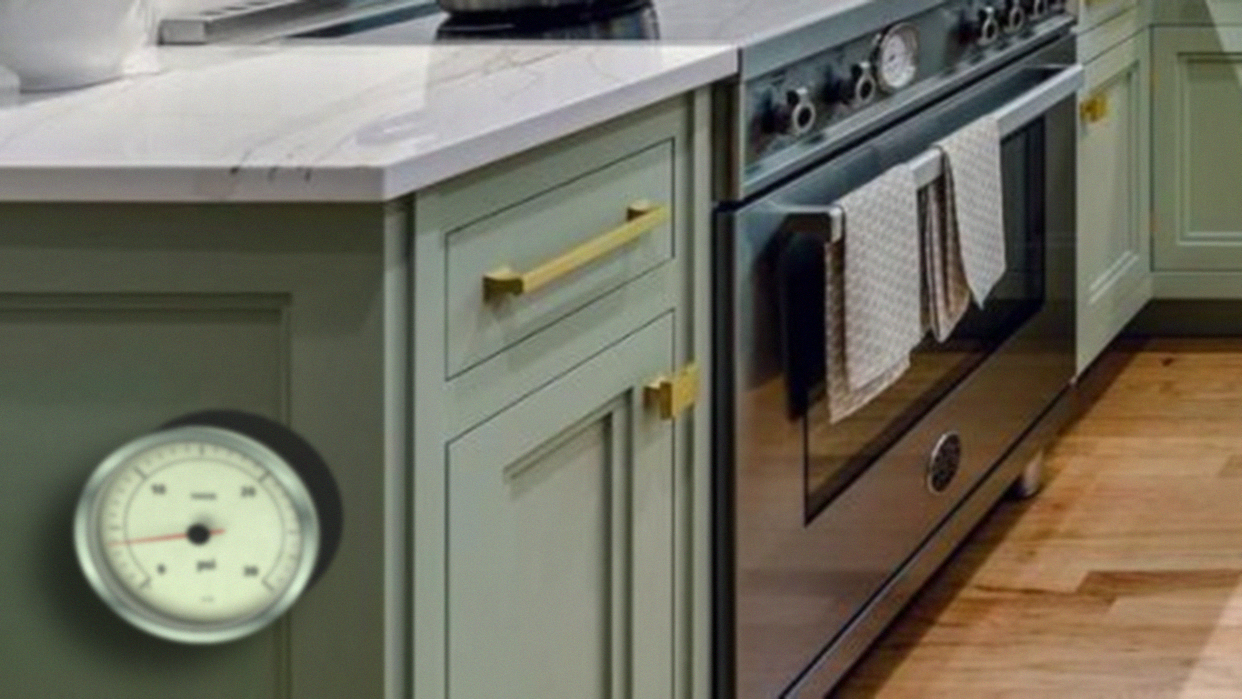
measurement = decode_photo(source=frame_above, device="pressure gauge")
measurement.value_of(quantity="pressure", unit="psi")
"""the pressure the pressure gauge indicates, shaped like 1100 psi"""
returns 4 psi
